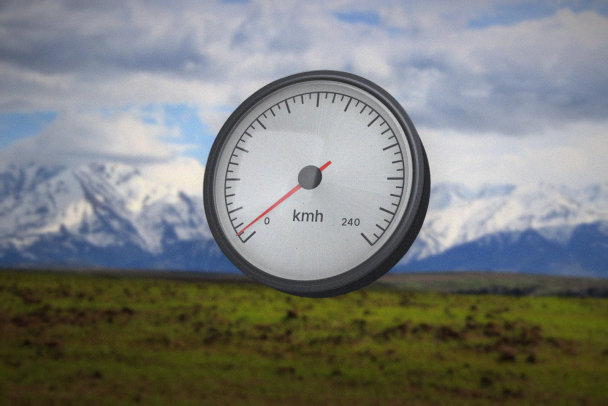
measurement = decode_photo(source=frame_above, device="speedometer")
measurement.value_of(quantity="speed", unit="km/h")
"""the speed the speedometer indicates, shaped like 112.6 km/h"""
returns 5 km/h
